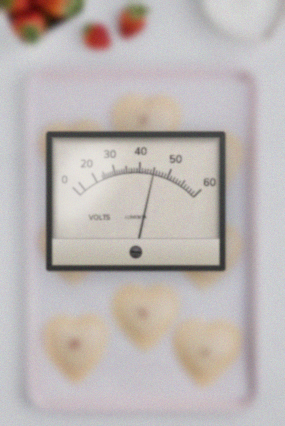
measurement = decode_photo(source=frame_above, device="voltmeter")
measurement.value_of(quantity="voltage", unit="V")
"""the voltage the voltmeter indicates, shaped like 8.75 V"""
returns 45 V
